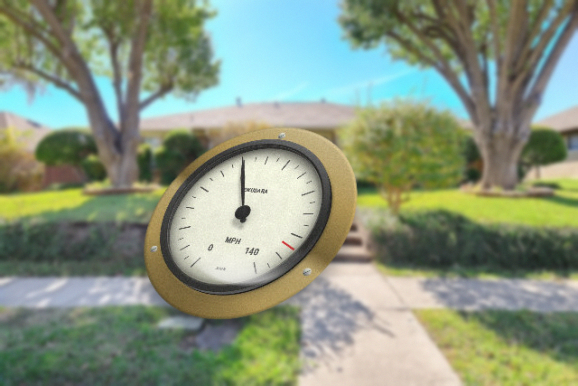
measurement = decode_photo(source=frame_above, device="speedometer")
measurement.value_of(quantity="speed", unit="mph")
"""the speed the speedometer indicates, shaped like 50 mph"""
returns 60 mph
